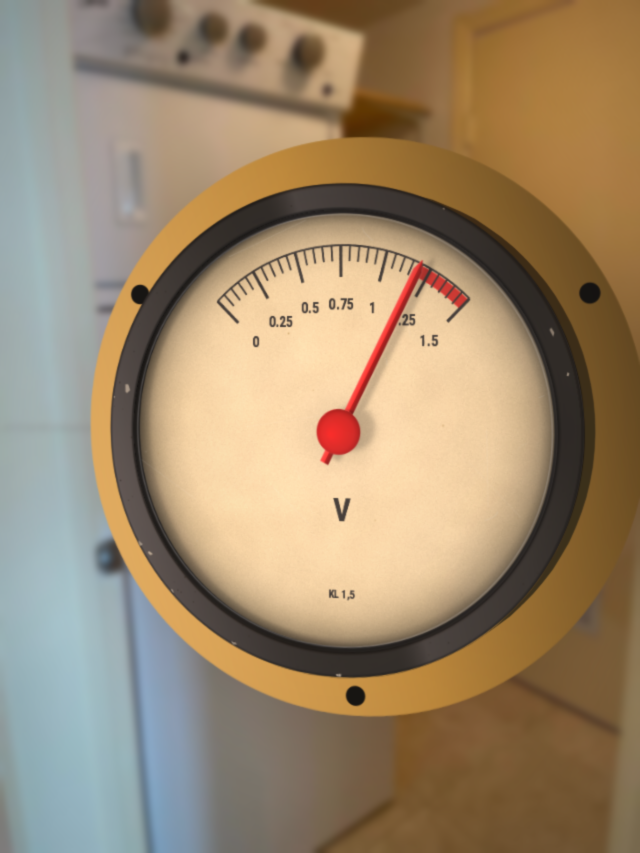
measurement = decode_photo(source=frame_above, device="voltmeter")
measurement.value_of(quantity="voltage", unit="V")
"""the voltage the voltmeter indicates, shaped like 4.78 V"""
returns 1.2 V
